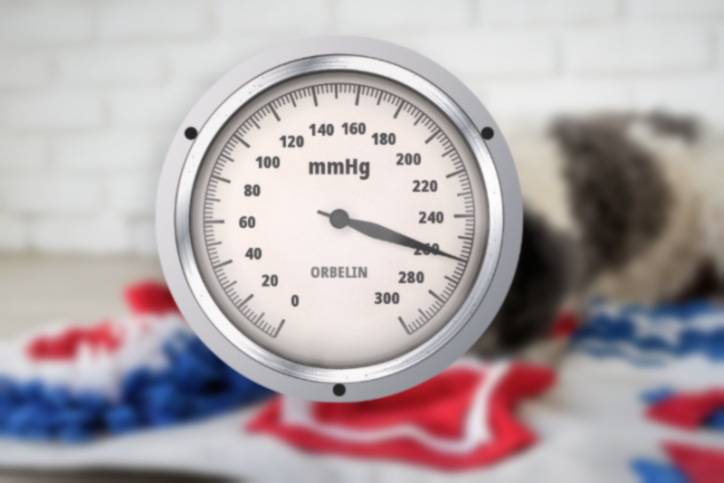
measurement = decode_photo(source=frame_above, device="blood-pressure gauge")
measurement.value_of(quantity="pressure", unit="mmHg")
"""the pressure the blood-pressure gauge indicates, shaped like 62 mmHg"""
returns 260 mmHg
